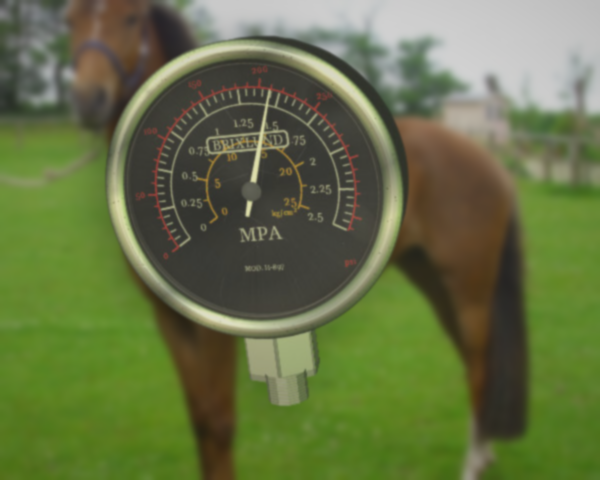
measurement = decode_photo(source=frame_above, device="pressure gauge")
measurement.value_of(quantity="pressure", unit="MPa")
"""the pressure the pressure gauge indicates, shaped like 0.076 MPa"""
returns 1.45 MPa
